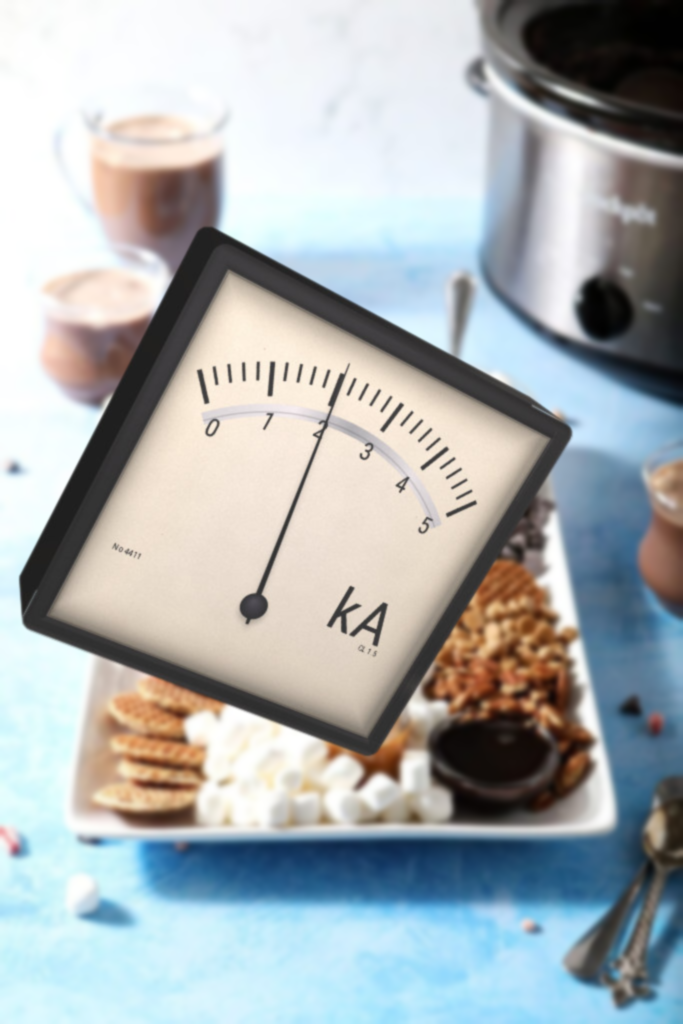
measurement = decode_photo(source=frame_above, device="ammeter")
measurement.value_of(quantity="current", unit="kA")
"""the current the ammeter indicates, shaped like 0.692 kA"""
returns 2 kA
